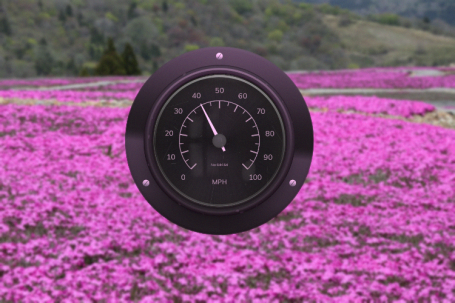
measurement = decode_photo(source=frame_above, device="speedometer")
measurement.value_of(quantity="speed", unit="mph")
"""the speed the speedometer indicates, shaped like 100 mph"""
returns 40 mph
